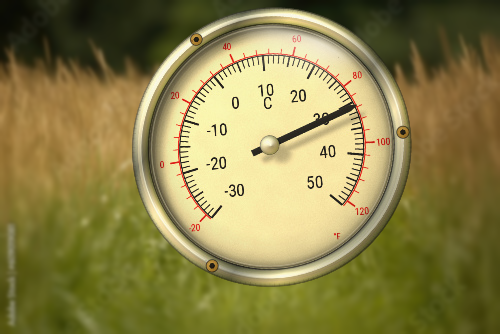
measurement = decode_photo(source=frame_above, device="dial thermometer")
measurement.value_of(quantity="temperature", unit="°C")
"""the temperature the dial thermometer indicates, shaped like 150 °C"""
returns 31 °C
